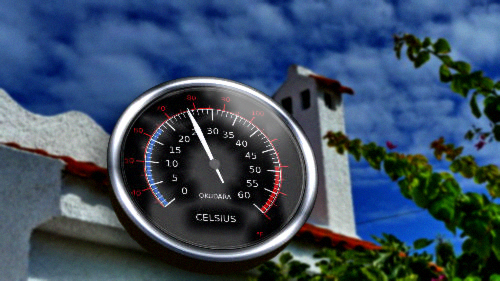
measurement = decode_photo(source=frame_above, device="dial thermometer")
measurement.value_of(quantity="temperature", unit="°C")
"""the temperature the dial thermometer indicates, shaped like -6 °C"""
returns 25 °C
